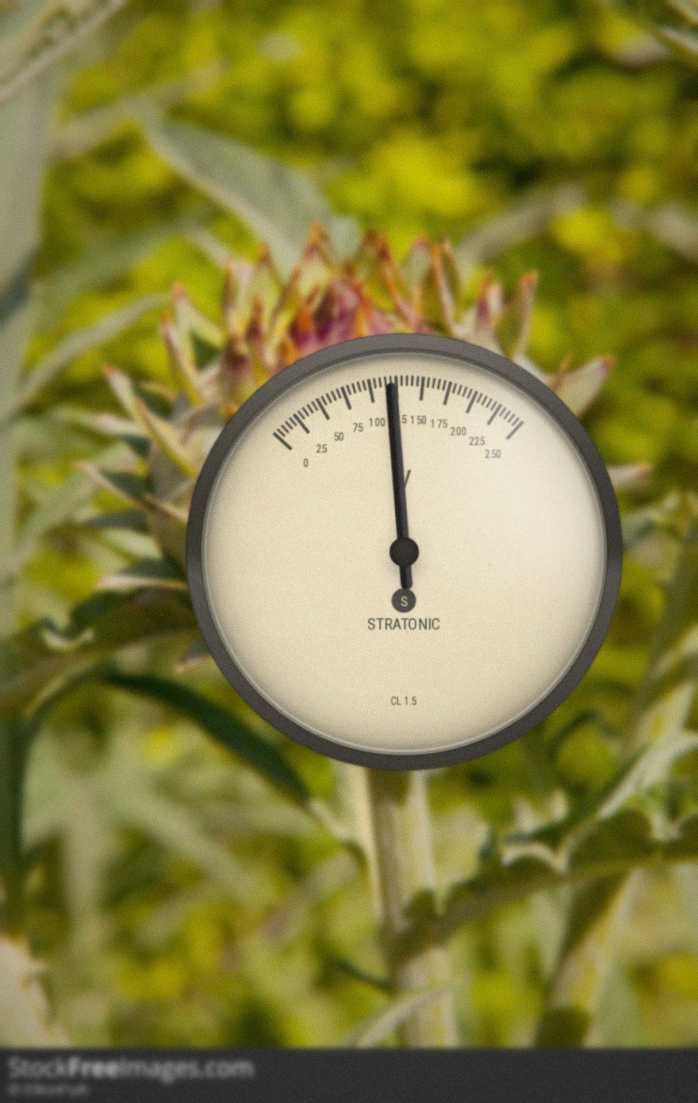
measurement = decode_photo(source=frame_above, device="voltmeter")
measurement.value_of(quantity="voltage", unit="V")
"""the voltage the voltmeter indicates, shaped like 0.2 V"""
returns 120 V
